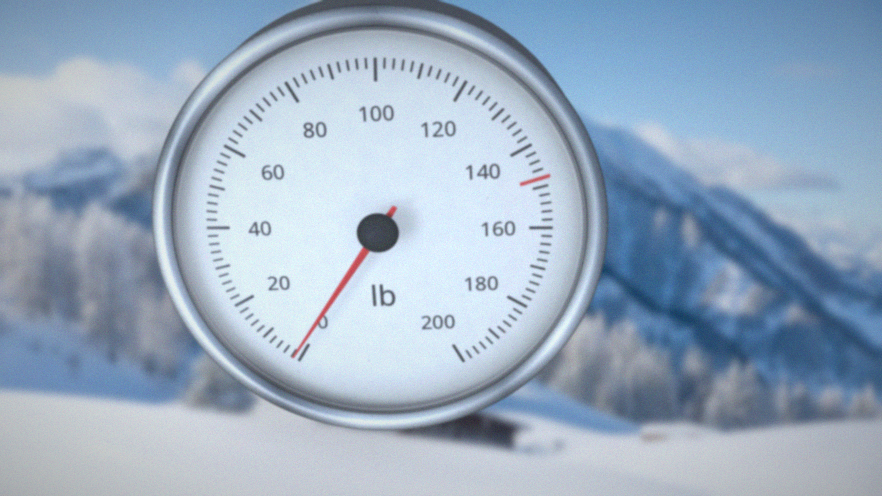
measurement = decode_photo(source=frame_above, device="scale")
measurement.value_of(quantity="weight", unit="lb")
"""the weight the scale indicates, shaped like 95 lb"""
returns 2 lb
